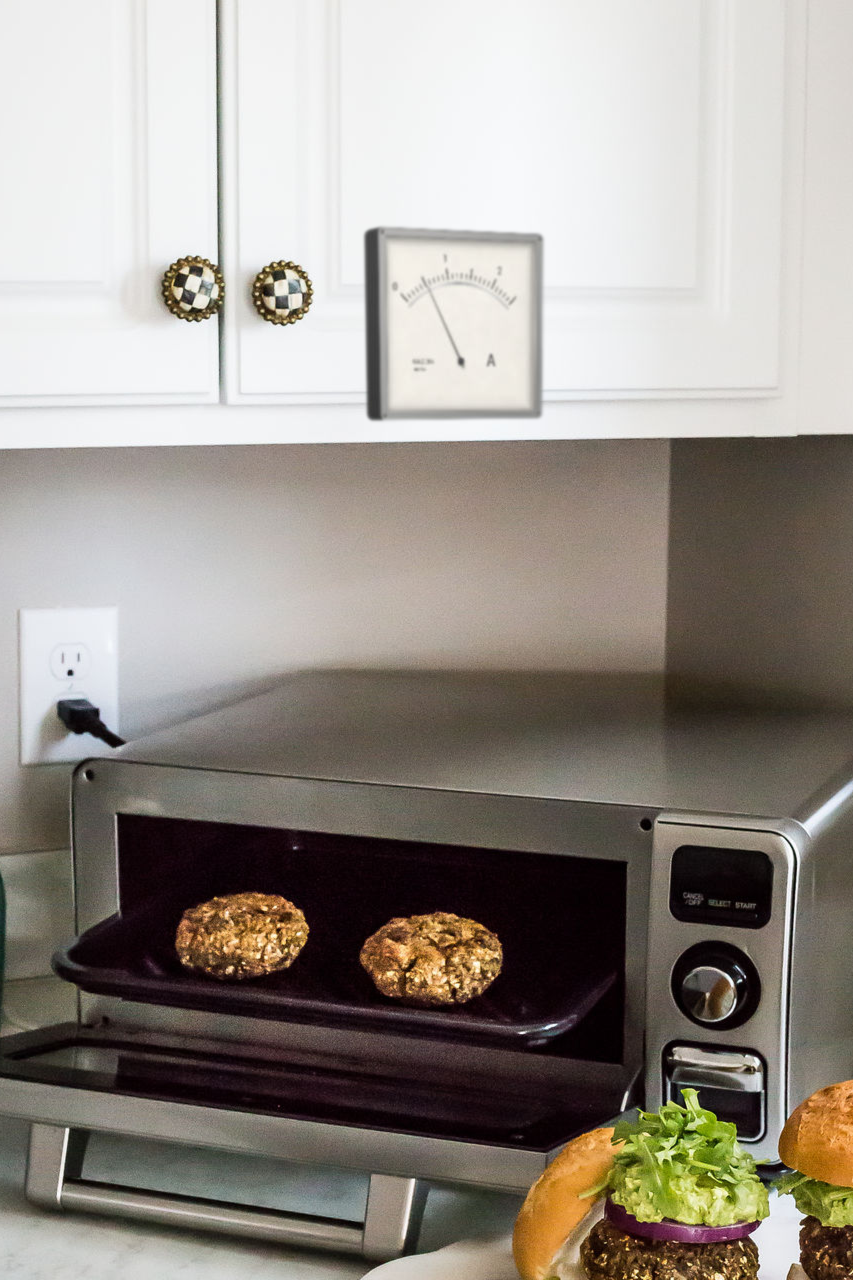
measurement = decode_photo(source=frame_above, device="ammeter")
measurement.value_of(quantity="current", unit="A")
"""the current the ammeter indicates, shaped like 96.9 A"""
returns 0.5 A
